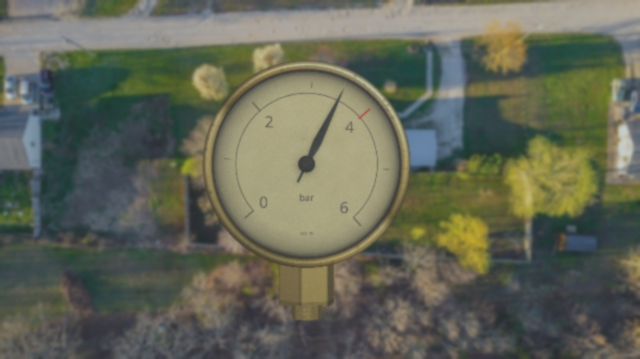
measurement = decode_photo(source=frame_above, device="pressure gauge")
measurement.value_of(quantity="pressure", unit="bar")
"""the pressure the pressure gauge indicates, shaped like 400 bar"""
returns 3.5 bar
